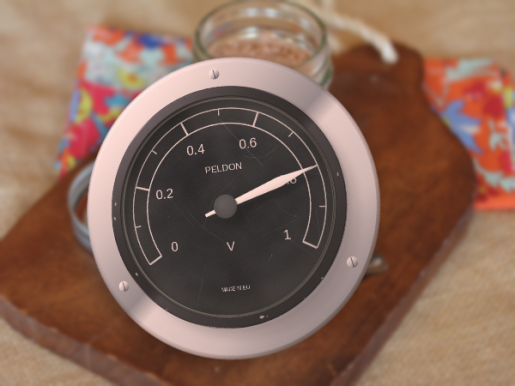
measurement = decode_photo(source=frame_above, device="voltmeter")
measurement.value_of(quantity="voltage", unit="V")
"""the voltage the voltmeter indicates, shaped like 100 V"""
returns 0.8 V
